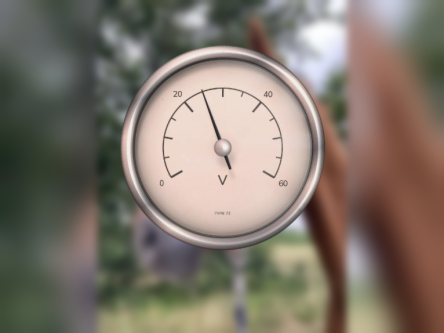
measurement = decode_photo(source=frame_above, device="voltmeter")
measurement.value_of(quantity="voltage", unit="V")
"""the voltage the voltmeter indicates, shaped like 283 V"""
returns 25 V
